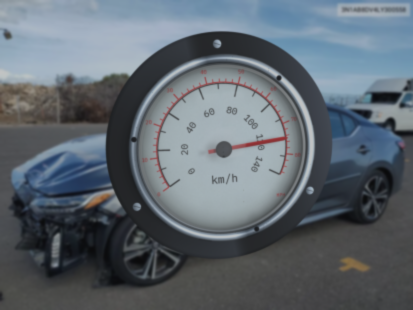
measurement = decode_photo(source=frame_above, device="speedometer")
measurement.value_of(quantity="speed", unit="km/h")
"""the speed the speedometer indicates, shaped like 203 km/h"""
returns 120 km/h
